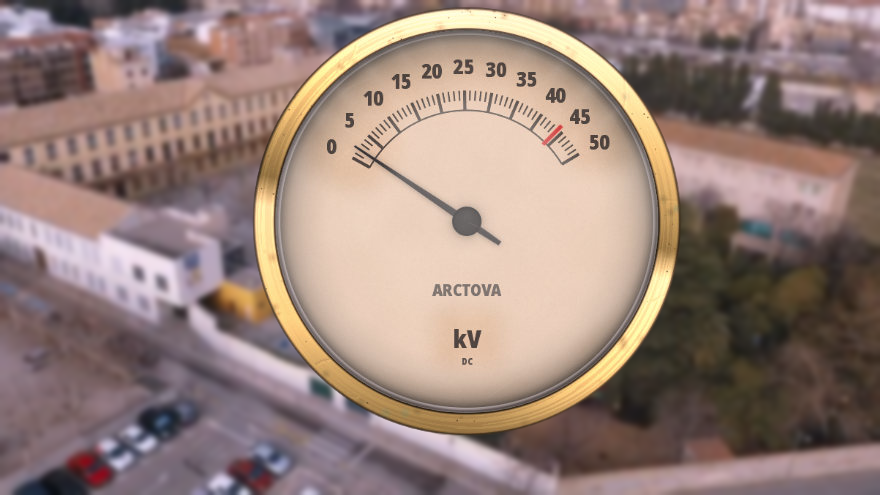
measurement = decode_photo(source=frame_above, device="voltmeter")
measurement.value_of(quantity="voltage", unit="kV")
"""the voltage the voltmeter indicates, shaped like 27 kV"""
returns 2 kV
